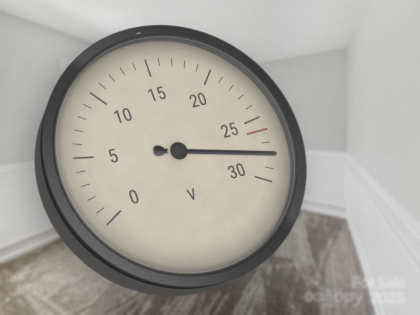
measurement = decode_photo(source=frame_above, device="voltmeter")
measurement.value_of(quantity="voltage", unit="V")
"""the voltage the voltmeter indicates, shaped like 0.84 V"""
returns 28 V
